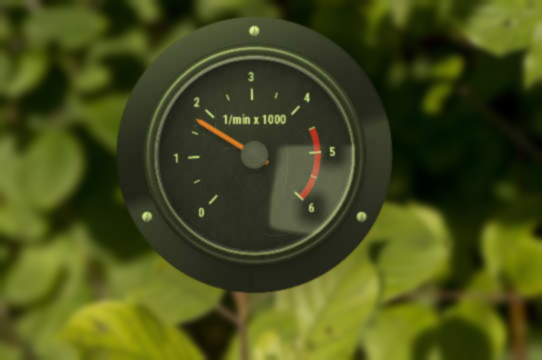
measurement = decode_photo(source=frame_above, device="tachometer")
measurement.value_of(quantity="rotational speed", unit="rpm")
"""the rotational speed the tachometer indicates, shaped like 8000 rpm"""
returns 1750 rpm
